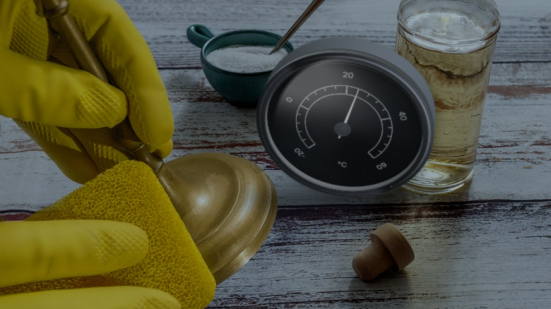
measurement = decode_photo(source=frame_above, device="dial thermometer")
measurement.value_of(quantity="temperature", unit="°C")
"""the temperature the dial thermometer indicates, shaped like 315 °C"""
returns 24 °C
